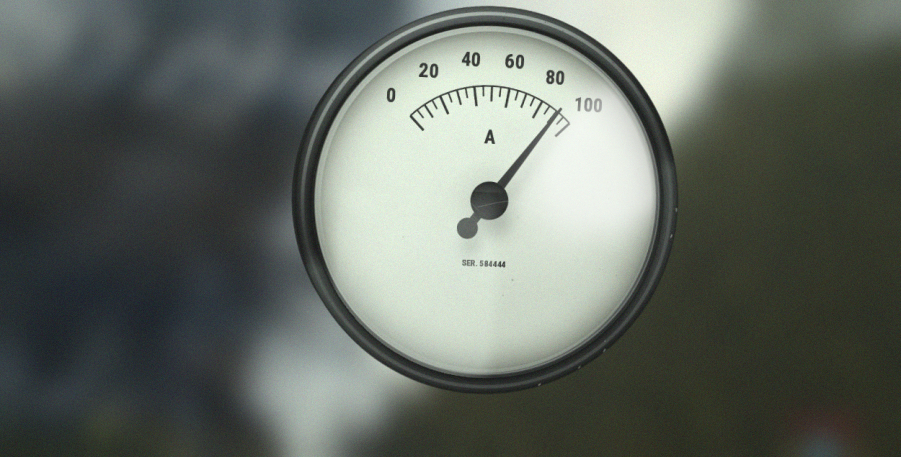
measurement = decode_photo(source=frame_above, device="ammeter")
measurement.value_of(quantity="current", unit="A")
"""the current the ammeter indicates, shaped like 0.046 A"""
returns 90 A
